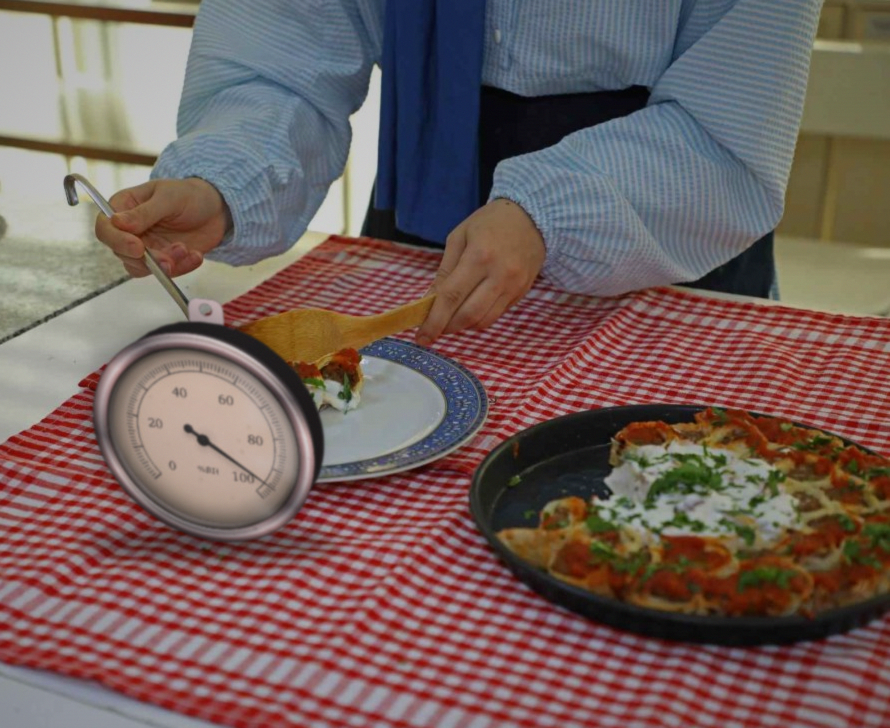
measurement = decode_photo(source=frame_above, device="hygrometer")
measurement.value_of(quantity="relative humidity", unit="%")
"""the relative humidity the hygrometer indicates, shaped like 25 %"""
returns 95 %
